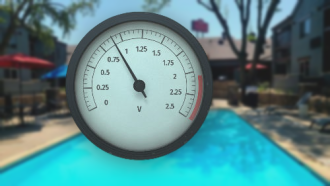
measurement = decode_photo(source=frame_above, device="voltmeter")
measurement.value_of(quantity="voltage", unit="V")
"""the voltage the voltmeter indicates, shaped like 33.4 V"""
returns 0.9 V
